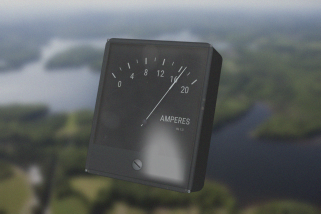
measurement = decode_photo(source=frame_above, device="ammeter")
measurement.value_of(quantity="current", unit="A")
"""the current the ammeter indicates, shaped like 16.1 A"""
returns 17 A
